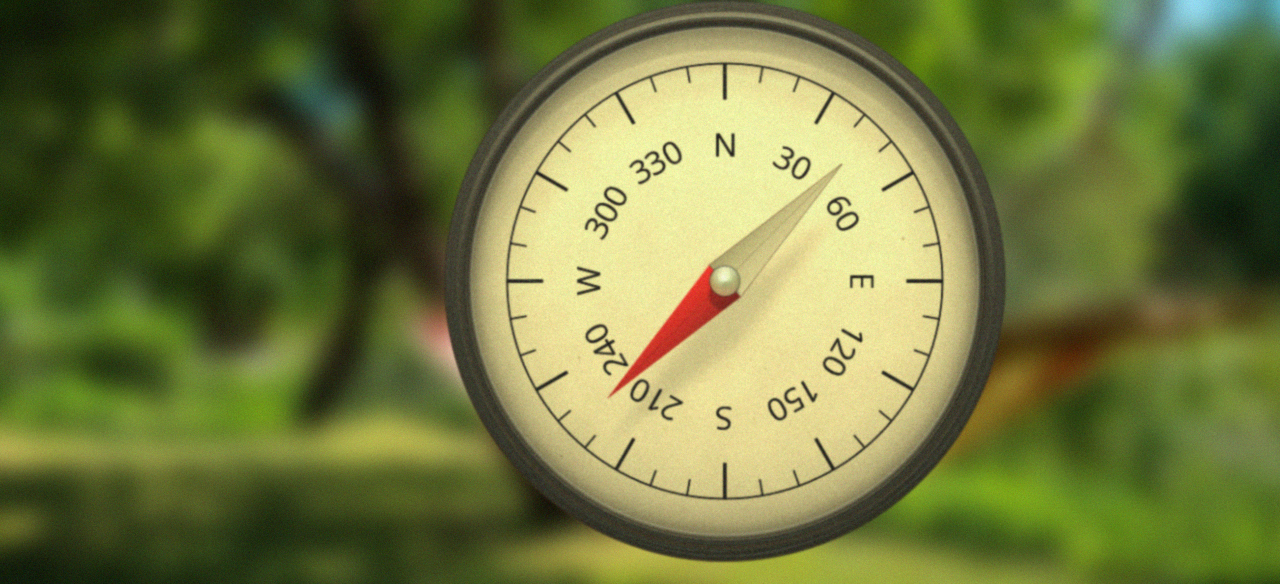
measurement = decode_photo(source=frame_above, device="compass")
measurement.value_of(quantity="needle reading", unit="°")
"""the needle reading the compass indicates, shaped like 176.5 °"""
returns 225 °
